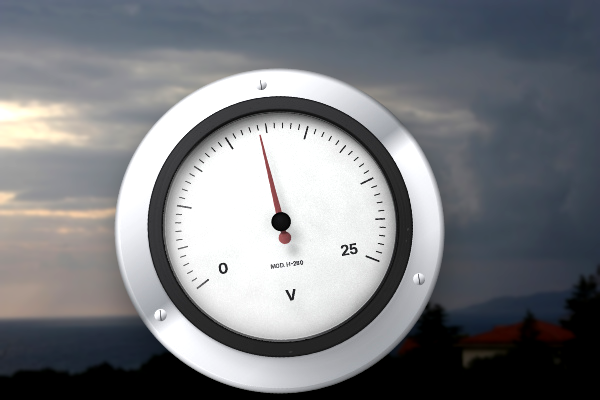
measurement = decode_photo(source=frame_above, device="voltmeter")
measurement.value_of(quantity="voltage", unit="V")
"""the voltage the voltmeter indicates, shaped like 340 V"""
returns 12 V
